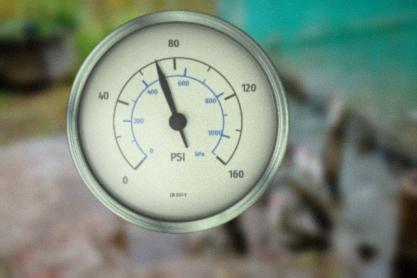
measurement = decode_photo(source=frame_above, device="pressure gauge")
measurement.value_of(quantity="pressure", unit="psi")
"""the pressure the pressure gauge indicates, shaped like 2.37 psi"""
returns 70 psi
